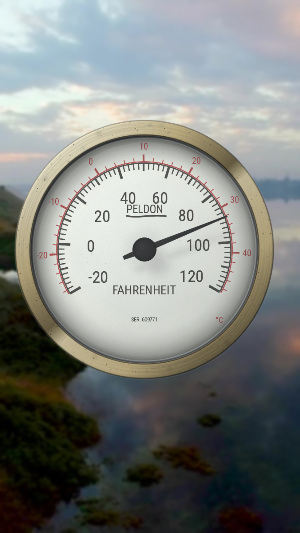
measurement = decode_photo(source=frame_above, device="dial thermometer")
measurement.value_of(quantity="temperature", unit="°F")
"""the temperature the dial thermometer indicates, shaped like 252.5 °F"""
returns 90 °F
